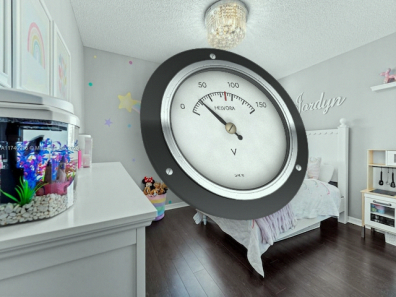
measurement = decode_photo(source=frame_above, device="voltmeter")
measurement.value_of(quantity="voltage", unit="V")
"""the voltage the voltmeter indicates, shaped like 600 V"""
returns 25 V
